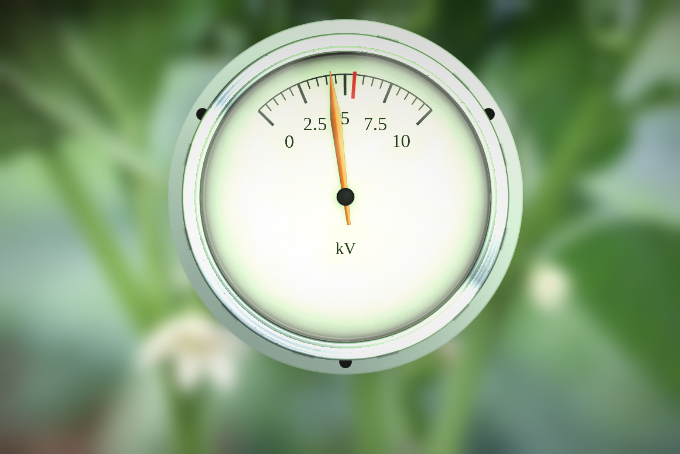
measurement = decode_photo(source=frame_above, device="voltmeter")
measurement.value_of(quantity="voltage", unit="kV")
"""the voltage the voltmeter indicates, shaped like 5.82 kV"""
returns 4.25 kV
